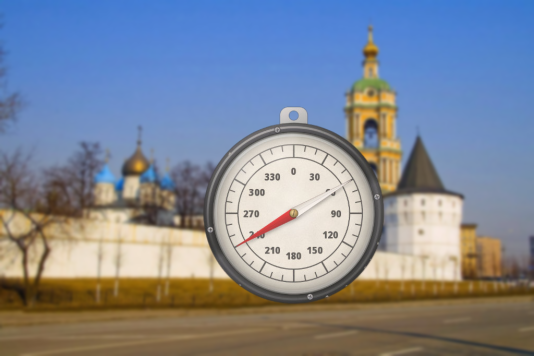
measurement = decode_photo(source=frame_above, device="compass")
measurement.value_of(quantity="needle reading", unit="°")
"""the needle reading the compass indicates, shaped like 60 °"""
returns 240 °
